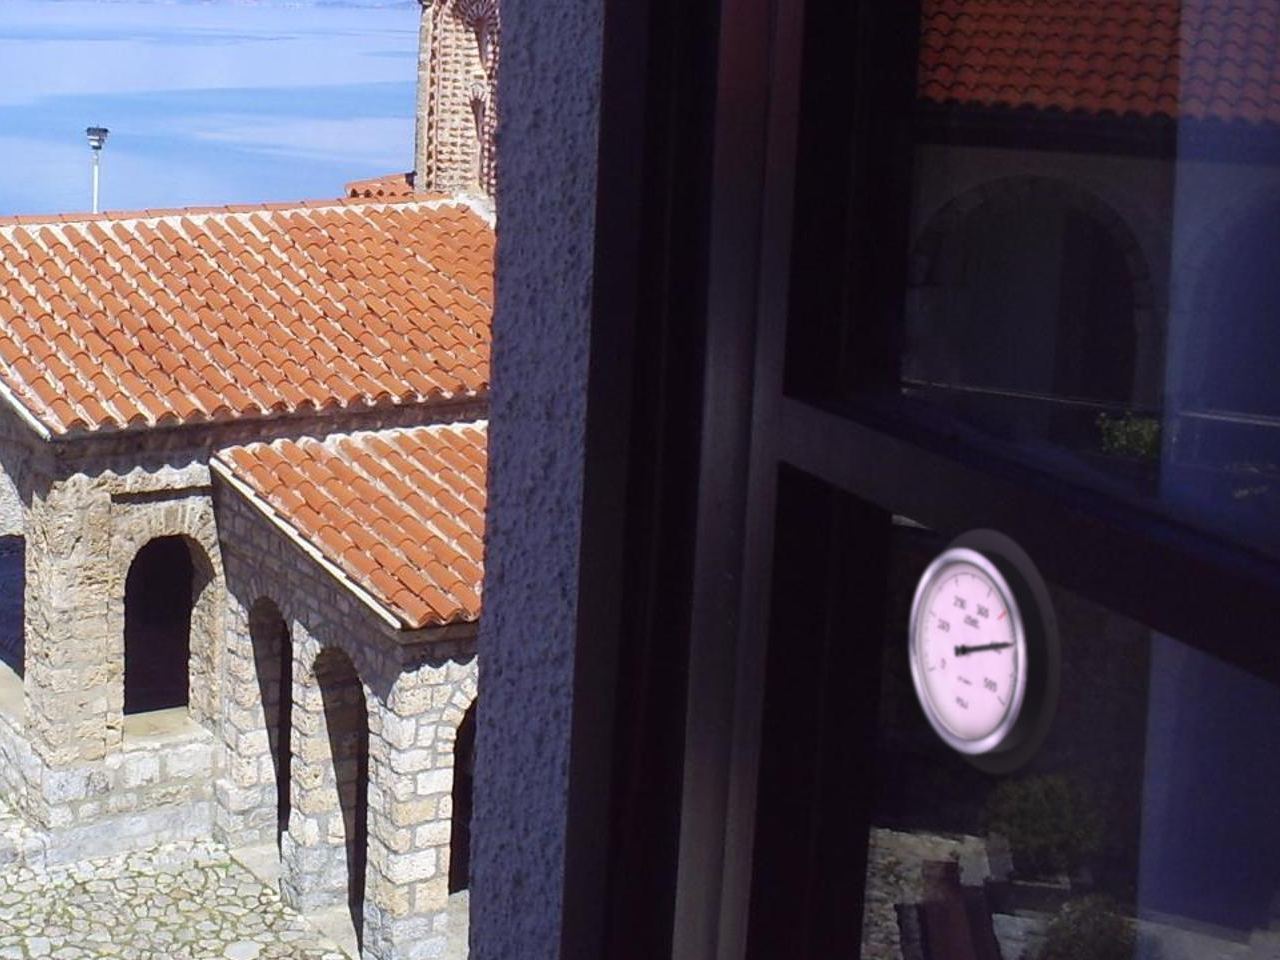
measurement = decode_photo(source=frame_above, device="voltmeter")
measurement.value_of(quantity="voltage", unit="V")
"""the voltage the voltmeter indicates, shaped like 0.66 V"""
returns 400 V
